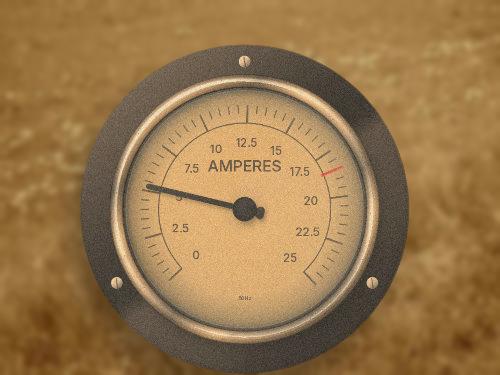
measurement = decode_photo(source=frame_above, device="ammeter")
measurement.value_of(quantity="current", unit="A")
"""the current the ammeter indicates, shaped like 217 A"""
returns 5.25 A
